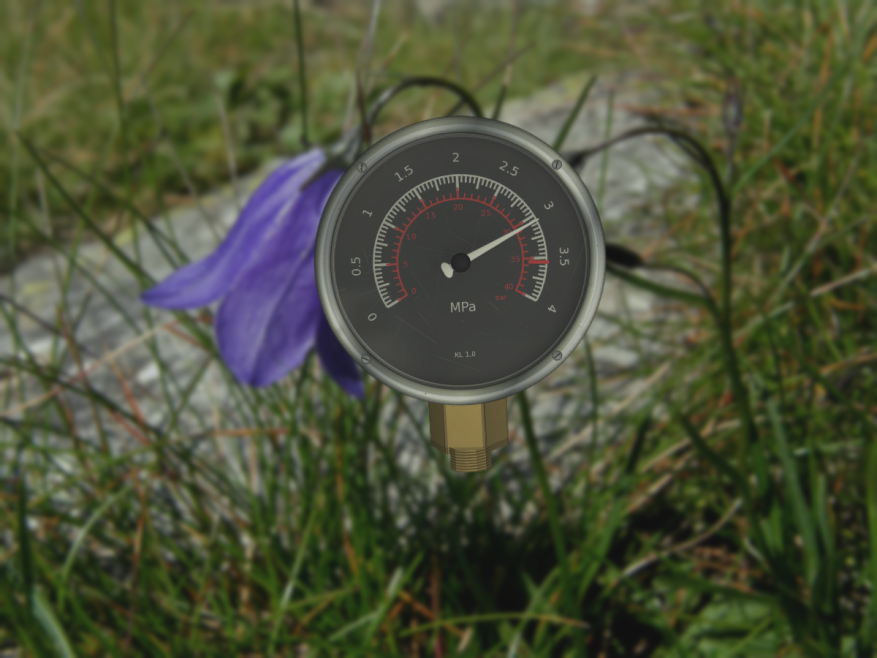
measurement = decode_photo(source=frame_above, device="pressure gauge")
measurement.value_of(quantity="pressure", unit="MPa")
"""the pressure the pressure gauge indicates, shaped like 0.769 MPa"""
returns 3.05 MPa
